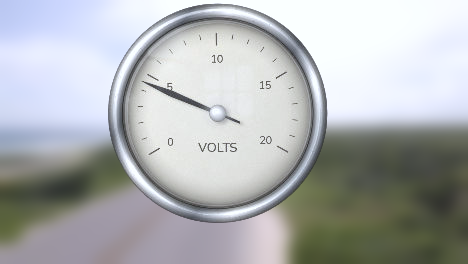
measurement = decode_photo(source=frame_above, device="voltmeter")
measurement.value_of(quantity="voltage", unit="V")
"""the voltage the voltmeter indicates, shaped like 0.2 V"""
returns 4.5 V
